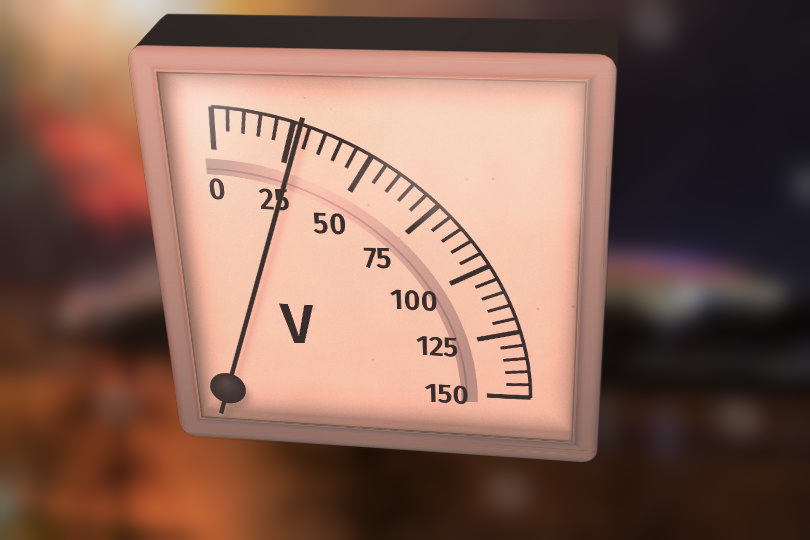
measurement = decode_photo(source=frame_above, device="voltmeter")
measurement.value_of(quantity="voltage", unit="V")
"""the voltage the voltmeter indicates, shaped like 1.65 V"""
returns 27.5 V
